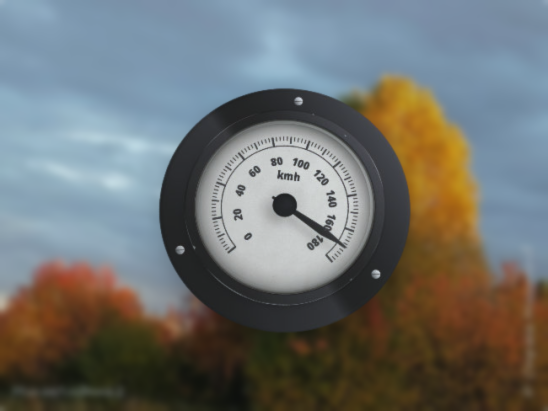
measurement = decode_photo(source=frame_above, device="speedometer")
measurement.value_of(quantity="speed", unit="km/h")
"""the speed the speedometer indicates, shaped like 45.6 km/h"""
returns 170 km/h
